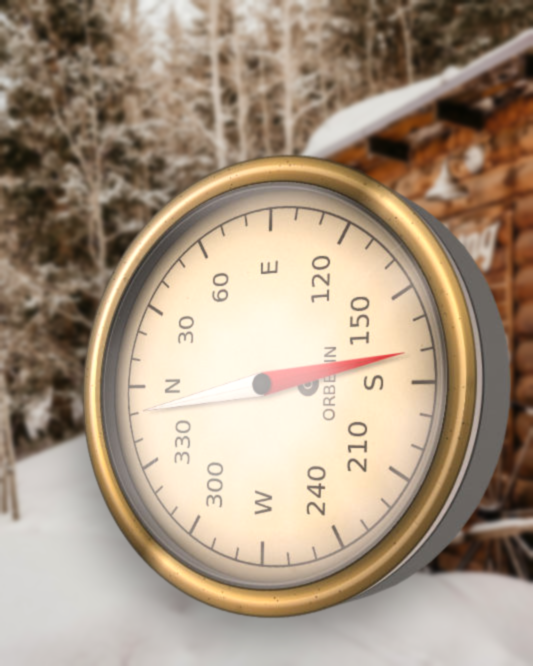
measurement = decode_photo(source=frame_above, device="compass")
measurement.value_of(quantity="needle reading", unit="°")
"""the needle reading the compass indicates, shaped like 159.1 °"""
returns 170 °
